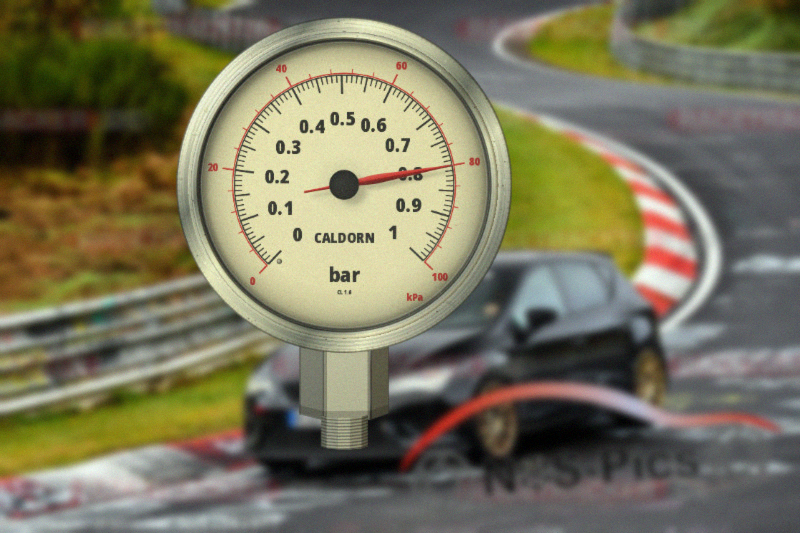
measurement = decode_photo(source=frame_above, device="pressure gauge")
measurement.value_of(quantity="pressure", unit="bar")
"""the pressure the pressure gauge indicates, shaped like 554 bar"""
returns 0.8 bar
